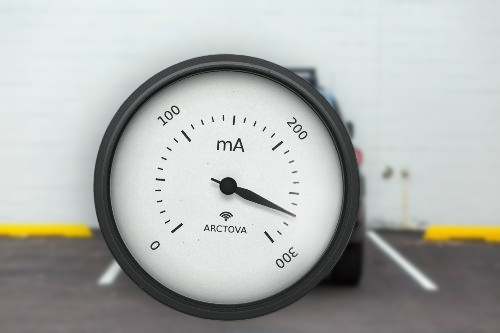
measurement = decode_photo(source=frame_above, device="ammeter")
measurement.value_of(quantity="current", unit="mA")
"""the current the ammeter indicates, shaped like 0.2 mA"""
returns 270 mA
